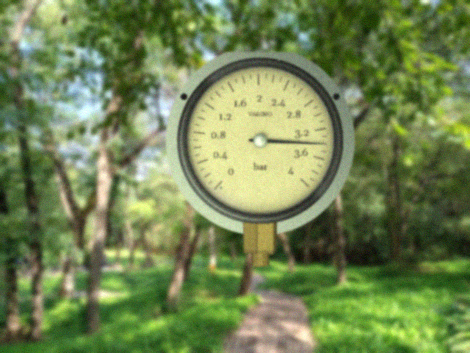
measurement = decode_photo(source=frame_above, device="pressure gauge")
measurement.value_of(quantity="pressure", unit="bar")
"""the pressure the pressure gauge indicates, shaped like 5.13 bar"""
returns 3.4 bar
